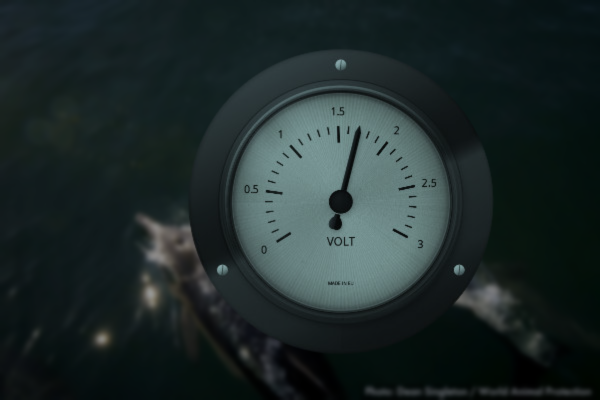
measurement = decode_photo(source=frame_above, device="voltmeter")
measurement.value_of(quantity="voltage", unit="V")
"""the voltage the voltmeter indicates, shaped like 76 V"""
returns 1.7 V
